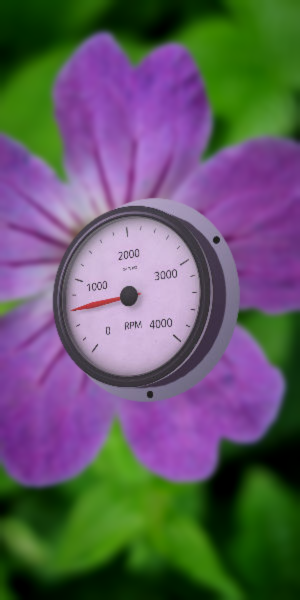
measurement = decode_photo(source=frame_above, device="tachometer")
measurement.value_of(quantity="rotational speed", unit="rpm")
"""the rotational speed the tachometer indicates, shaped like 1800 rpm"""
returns 600 rpm
